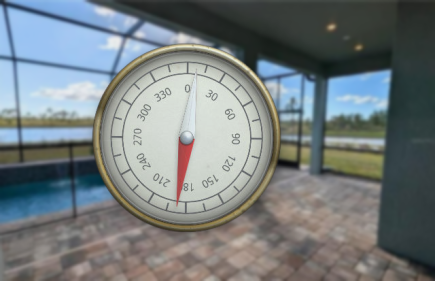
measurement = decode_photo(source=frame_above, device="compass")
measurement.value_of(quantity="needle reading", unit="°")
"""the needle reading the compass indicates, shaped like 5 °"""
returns 187.5 °
